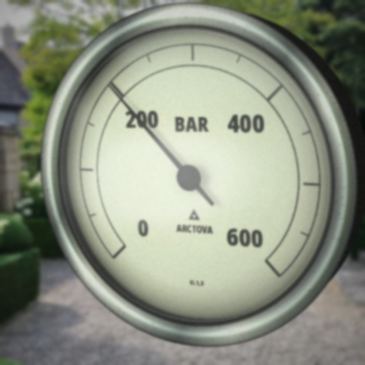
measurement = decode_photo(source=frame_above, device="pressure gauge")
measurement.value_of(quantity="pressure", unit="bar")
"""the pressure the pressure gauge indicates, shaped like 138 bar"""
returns 200 bar
